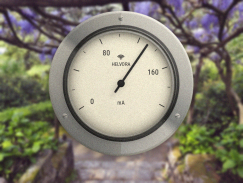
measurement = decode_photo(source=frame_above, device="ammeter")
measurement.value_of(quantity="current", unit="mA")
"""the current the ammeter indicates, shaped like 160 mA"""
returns 130 mA
